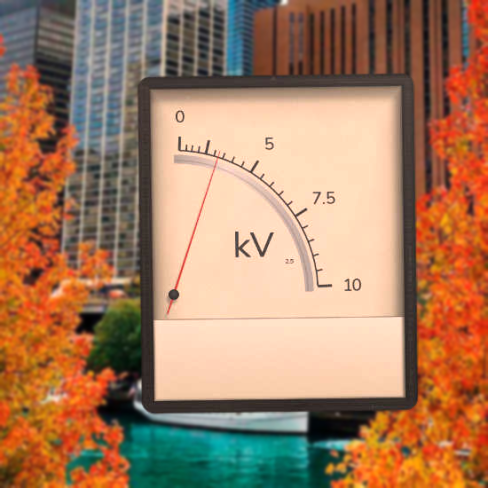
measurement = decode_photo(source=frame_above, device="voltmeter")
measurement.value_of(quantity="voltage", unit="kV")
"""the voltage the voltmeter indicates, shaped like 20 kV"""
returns 3.25 kV
